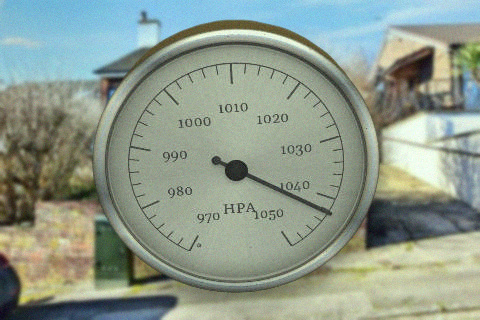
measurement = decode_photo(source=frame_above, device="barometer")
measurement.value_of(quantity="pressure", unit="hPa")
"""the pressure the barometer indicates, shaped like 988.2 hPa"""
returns 1042 hPa
